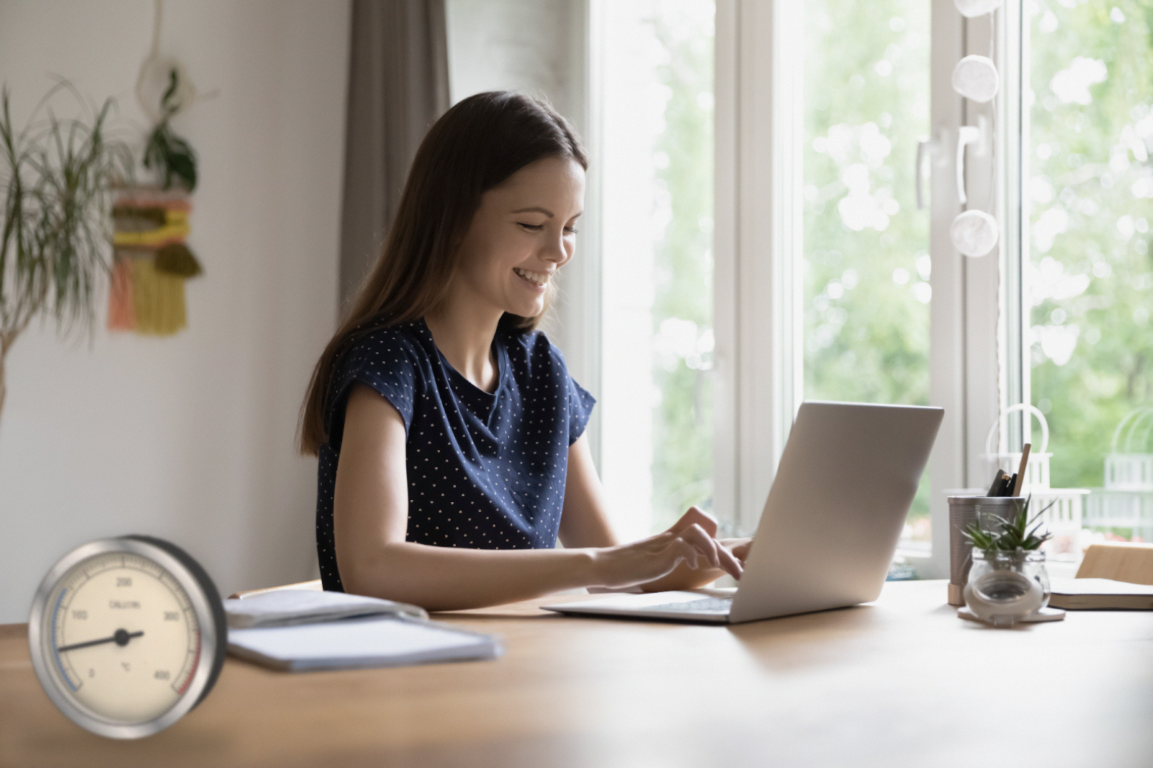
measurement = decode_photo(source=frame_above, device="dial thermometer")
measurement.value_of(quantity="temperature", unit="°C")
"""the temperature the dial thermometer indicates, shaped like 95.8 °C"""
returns 50 °C
